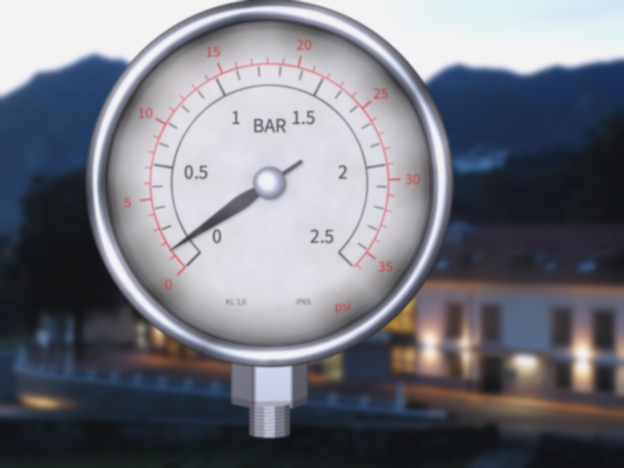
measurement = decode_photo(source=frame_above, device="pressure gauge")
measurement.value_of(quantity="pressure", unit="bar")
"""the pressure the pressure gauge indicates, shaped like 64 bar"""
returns 0.1 bar
